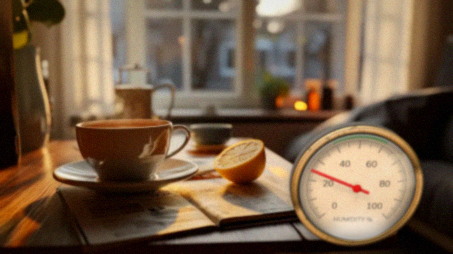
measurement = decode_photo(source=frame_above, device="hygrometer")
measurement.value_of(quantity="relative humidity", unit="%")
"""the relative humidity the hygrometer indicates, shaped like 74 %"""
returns 25 %
